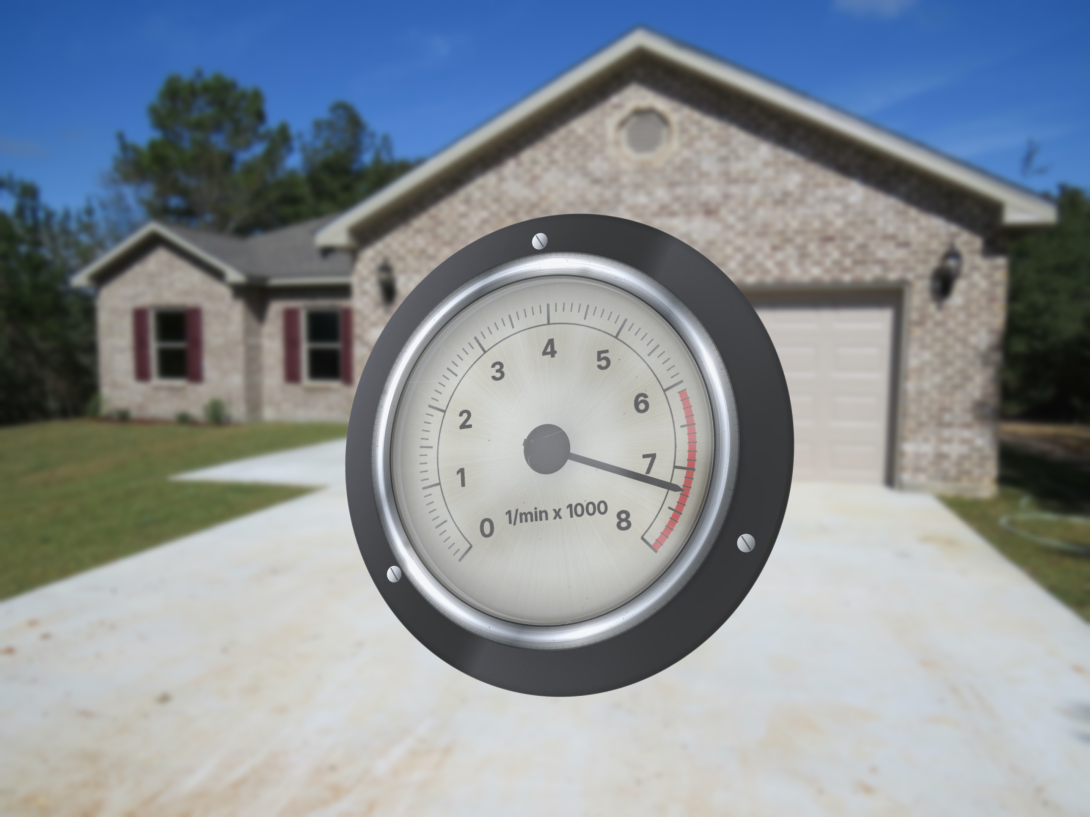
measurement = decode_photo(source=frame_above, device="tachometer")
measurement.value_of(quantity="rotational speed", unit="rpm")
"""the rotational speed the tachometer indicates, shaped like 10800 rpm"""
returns 7250 rpm
